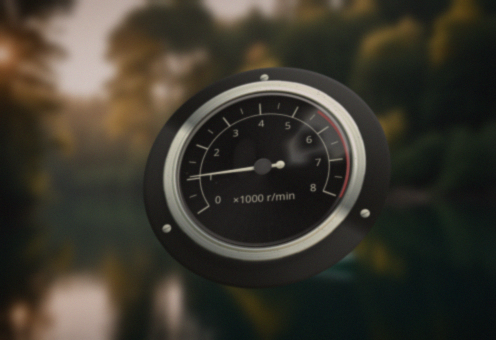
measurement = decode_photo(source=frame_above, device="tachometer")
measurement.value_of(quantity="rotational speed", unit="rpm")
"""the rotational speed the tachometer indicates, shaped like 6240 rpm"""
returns 1000 rpm
